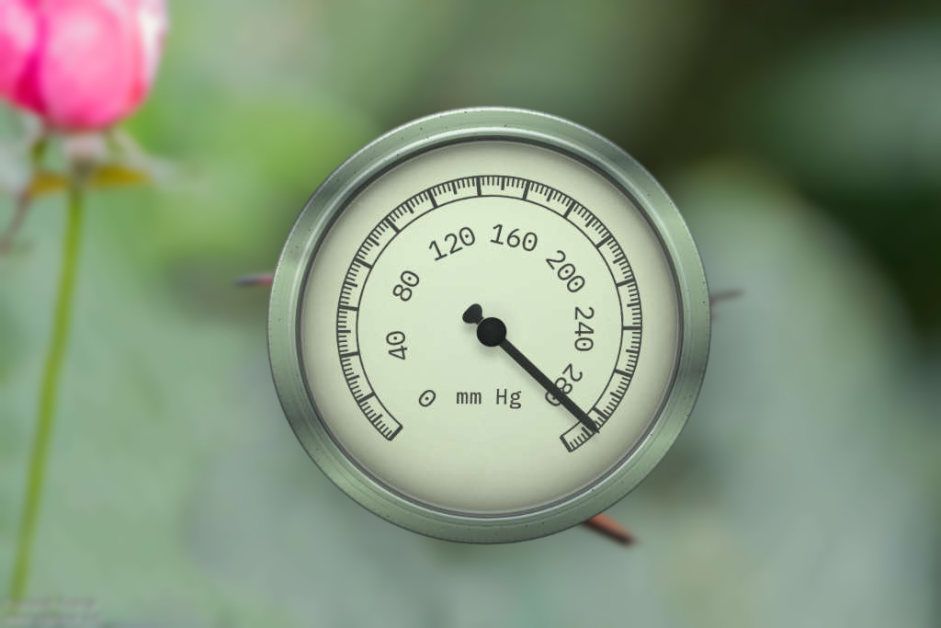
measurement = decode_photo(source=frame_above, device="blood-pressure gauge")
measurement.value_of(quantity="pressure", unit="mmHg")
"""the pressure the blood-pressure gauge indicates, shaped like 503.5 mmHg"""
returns 286 mmHg
